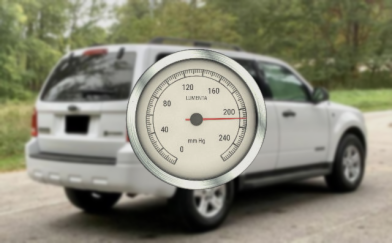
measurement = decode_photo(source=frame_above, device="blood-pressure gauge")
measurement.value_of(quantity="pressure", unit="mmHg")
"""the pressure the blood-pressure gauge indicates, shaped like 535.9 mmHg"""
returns 210 mmHg
